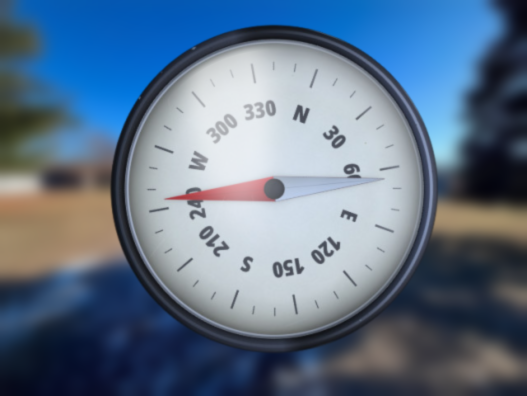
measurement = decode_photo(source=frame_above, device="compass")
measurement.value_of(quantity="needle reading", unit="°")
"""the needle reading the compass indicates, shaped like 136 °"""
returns 245 °
